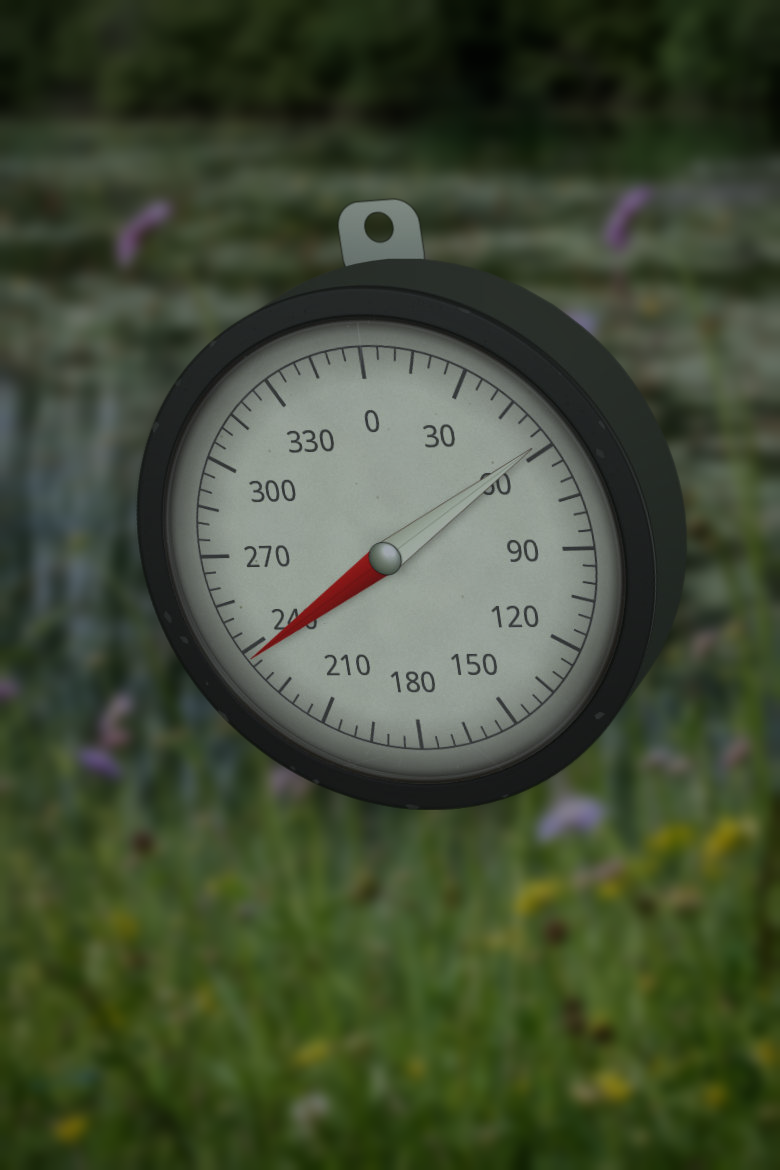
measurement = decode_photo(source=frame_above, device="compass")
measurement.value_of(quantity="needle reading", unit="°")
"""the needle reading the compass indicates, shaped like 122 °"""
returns 237.5 °
